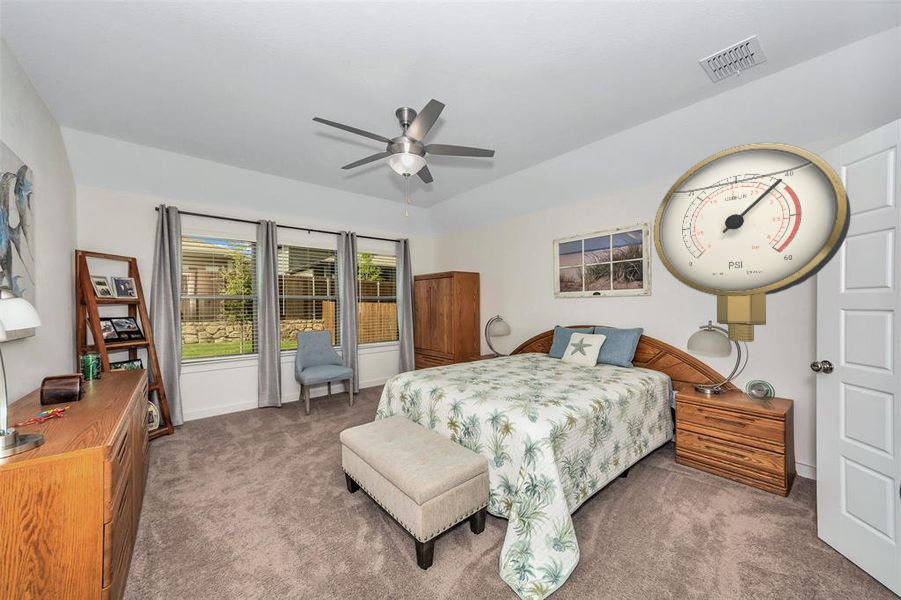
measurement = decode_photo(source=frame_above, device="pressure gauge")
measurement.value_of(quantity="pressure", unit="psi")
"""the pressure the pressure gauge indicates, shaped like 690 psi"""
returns 40 psi
